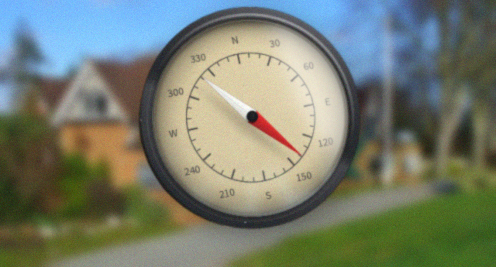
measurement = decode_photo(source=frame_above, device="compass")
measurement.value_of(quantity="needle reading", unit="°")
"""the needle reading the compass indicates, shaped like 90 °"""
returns 140 °
